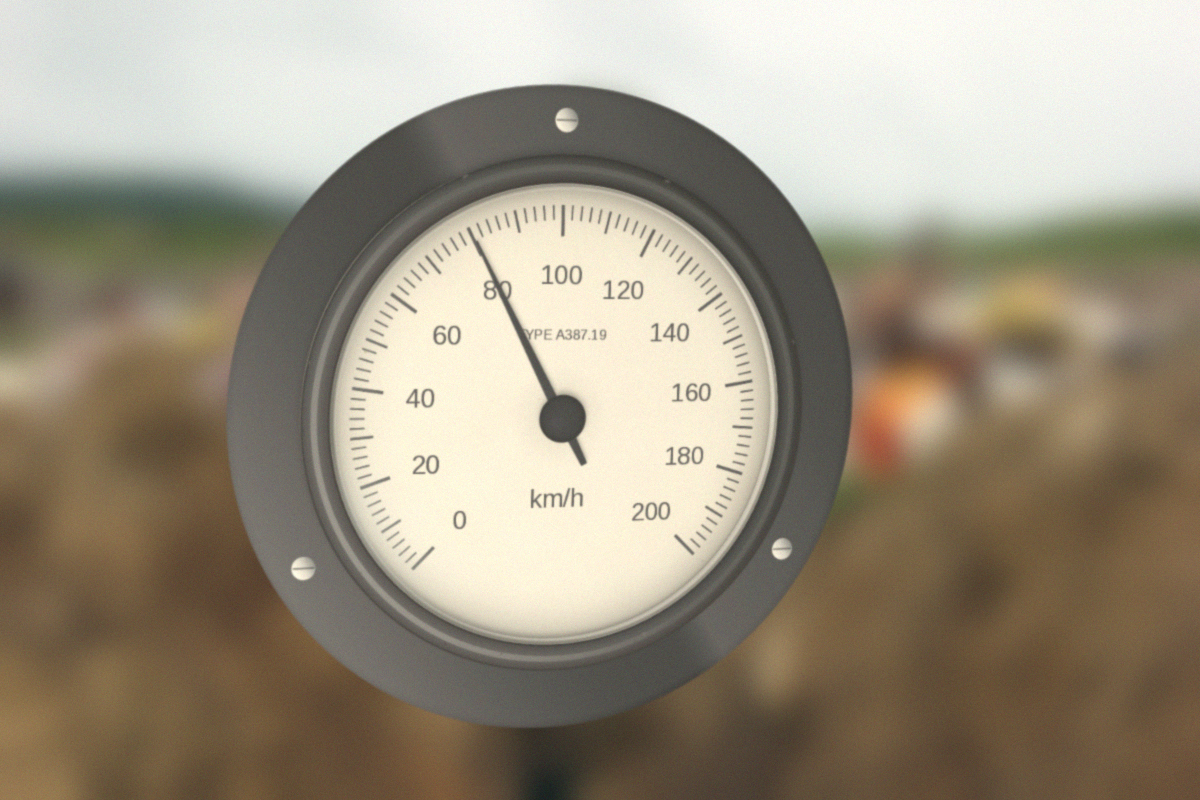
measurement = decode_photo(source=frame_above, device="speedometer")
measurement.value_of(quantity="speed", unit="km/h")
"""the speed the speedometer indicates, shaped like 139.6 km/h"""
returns 80 km/h
